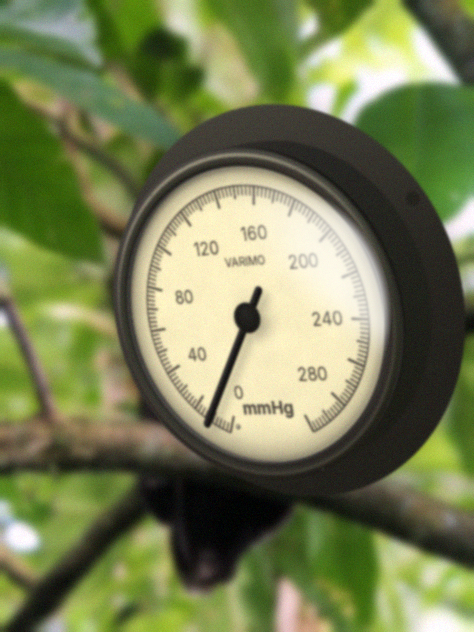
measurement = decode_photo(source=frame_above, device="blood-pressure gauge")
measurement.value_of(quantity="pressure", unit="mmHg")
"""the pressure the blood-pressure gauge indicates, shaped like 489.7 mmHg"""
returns 10 mmHg
